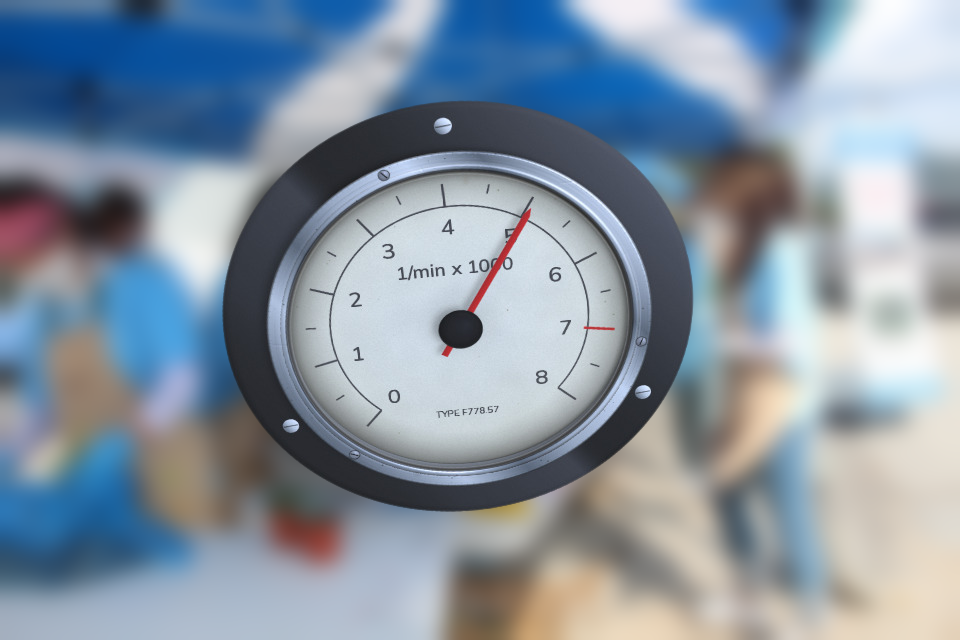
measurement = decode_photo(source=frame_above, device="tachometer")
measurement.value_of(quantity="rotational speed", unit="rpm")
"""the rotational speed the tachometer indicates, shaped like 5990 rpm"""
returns 5000 rpm
